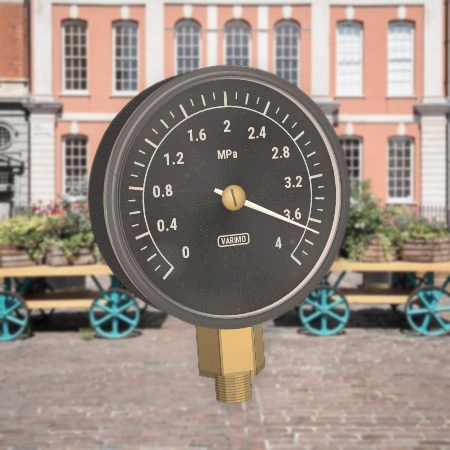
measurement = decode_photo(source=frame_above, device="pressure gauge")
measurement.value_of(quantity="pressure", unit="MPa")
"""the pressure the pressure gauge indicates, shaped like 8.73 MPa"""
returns 3.7 MPa
